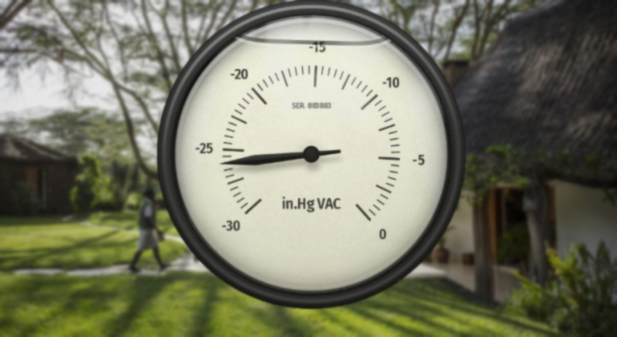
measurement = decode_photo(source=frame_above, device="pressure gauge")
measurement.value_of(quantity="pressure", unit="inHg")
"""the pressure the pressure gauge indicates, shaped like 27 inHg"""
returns -26 inHg
